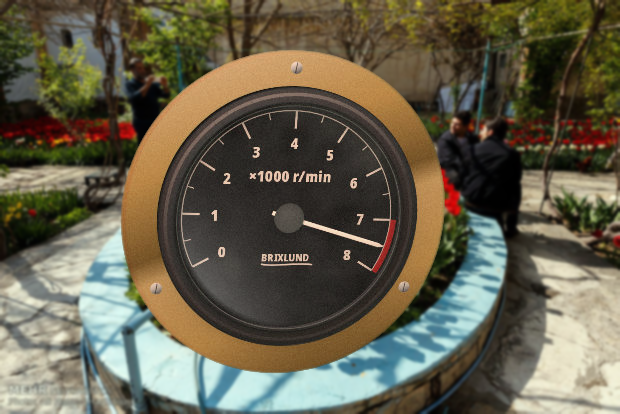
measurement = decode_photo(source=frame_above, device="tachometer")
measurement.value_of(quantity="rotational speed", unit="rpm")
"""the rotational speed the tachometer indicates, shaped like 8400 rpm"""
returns 7500 rpm
